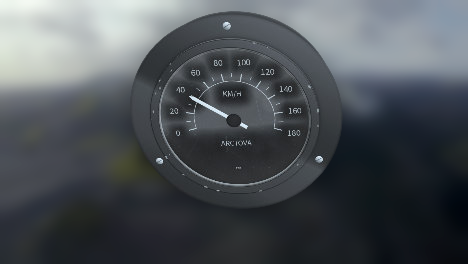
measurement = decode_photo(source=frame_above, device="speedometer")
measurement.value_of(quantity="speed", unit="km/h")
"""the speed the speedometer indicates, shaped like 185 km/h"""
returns 40 km/h
